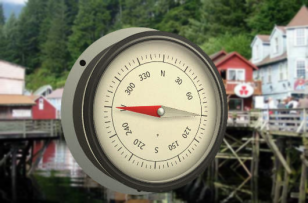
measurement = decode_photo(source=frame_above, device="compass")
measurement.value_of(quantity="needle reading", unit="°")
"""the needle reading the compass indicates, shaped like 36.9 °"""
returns 270 °
